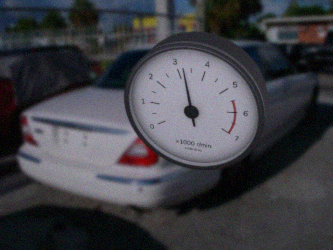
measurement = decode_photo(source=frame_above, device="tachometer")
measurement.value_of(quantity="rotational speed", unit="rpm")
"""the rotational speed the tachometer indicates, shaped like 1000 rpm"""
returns 3250 rpm
